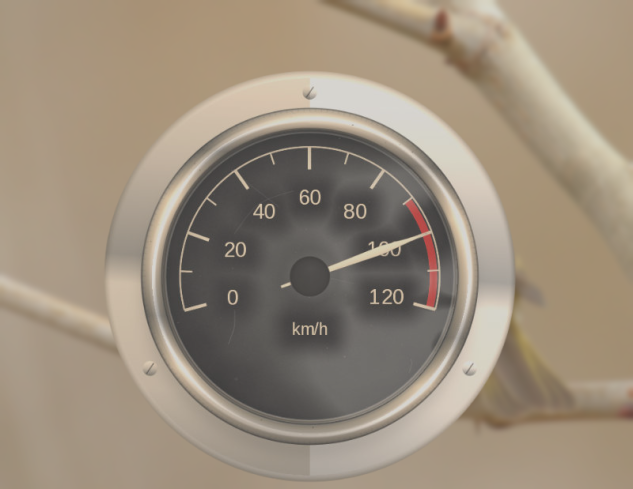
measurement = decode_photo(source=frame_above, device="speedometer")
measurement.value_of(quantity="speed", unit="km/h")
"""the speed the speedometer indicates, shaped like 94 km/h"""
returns 100 km/h
